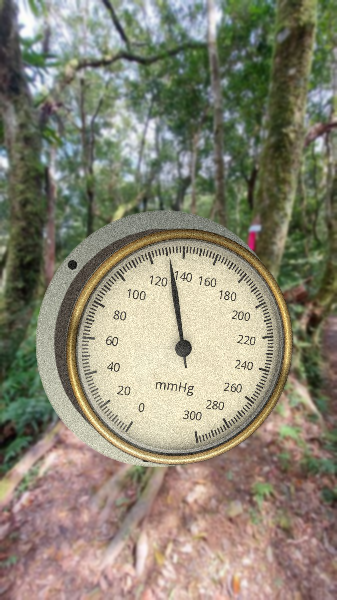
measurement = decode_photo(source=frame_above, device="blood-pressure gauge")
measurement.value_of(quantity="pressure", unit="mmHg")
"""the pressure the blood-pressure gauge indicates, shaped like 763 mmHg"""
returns 130 mmHg
